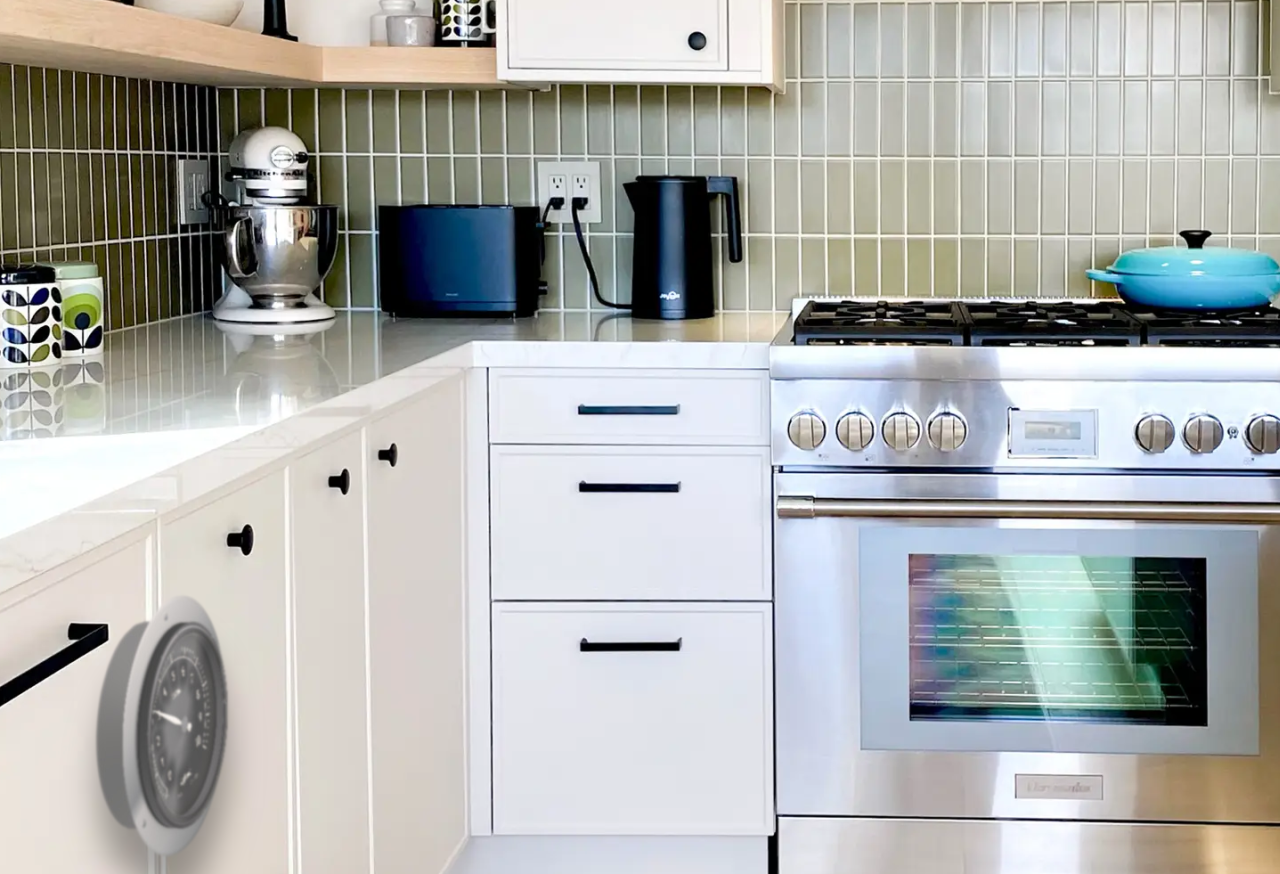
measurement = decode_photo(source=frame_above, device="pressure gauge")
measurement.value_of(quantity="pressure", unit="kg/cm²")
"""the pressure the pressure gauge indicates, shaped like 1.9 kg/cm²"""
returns 3 kg/cm²
